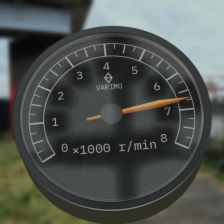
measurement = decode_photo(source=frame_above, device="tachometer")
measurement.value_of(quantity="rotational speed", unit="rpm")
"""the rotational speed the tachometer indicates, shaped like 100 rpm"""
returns 6750 rpm
